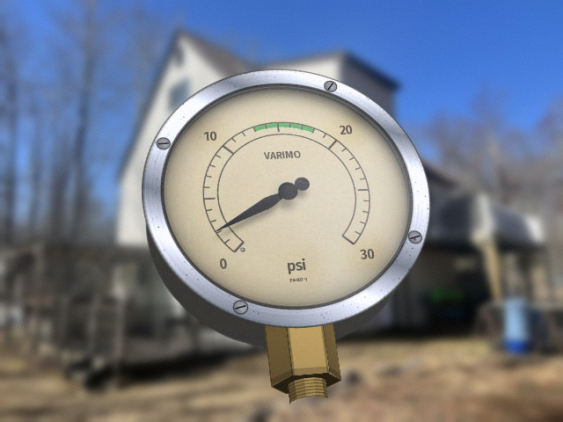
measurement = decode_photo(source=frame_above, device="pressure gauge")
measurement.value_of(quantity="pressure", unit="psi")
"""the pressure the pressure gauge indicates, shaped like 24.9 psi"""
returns 2 psi
